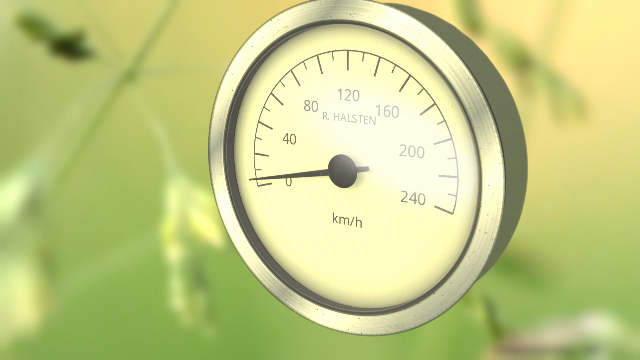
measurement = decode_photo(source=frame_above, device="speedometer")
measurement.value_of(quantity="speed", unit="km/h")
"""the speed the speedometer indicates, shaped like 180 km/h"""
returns 5 km/h
